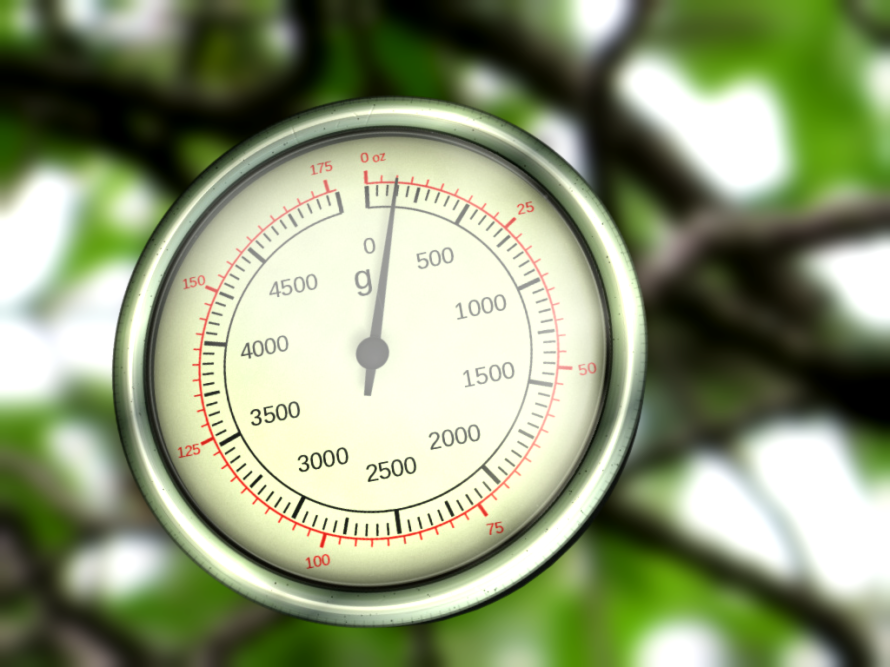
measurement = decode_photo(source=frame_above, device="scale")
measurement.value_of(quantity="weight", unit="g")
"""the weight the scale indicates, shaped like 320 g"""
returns 150 g
